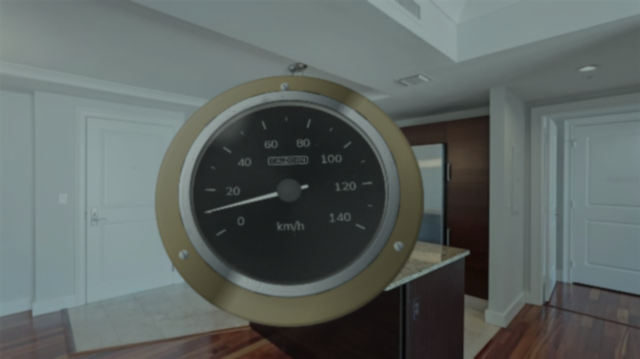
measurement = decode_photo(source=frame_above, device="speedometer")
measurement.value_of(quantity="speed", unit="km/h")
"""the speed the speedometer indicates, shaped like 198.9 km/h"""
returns 10 km/h
